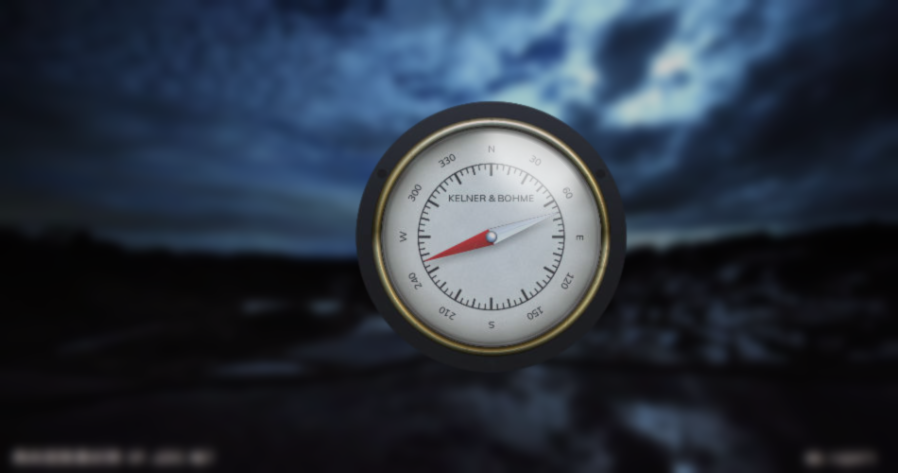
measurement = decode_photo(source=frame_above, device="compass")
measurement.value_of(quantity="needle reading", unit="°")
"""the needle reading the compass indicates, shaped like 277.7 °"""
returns 250 °
